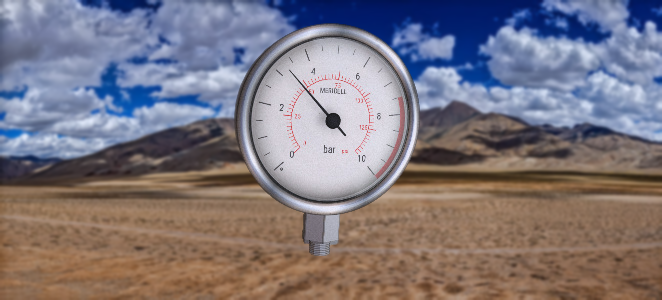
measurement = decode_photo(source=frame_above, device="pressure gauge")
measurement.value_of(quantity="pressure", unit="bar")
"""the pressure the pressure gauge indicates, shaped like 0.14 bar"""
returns 3.25 bar
